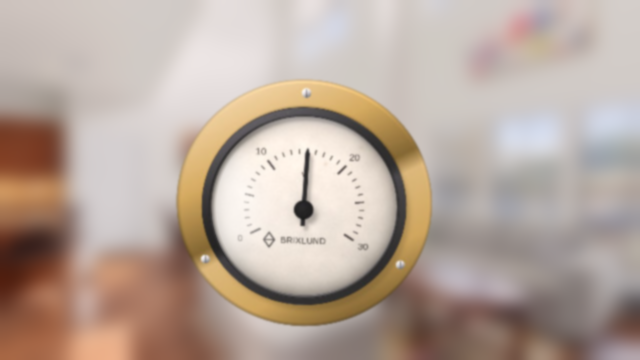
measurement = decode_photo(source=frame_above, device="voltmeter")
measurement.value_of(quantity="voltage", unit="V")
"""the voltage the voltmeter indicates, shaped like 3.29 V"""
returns 15 V
